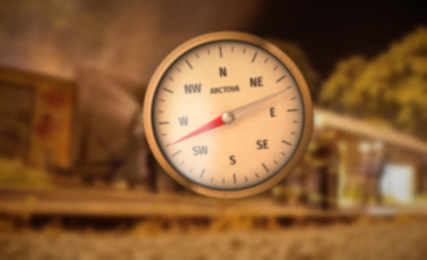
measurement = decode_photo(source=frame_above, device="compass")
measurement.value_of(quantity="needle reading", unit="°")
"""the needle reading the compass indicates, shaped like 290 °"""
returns 250 °
